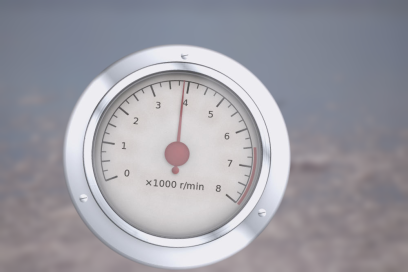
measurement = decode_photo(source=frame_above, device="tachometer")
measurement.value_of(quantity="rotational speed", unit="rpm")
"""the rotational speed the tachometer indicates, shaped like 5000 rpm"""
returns 3875 rpm
